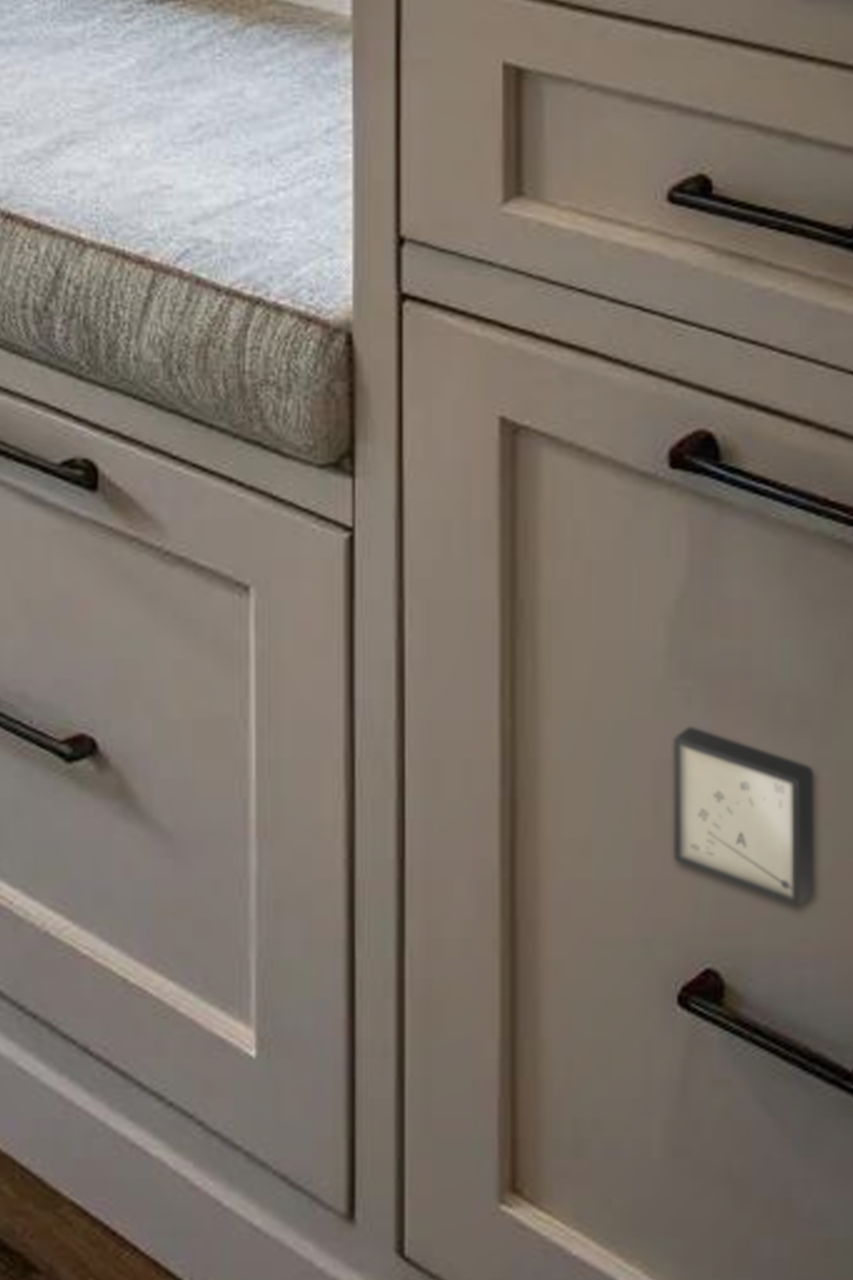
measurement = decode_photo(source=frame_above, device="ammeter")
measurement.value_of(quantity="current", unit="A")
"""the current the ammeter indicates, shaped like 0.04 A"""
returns 15 A
